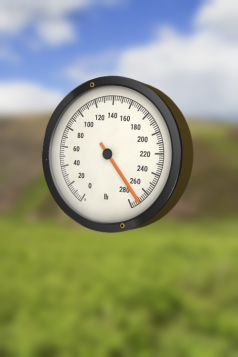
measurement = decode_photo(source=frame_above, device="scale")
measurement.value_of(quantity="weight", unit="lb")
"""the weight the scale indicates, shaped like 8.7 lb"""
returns 270 lb
